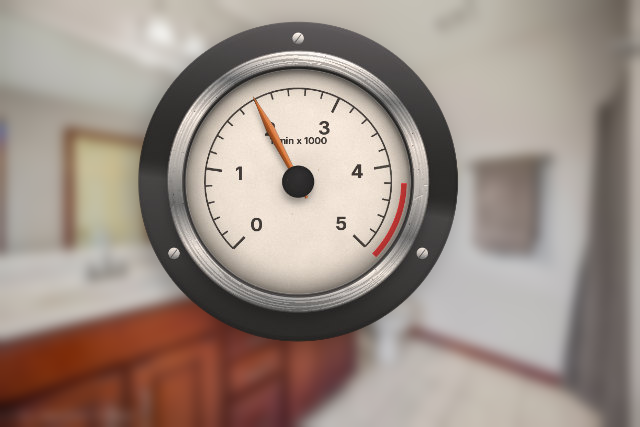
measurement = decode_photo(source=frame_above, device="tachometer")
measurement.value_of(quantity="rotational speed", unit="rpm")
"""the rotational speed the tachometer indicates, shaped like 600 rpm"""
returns 2000 rpm
